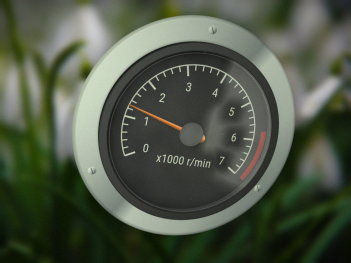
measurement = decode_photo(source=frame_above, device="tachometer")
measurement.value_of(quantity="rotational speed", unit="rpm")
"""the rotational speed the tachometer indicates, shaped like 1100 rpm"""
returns 1300 rpm
